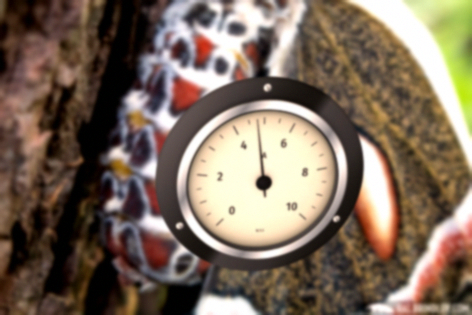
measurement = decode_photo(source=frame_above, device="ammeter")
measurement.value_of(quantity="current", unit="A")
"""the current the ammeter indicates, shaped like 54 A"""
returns 4.75 A
